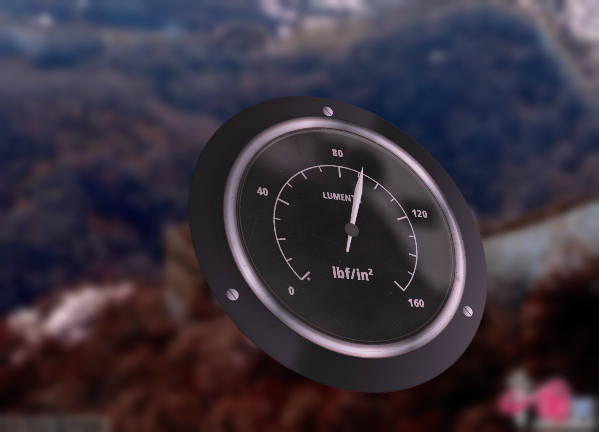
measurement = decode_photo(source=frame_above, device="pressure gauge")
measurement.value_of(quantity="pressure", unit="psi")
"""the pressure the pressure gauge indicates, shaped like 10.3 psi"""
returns 90 psi
